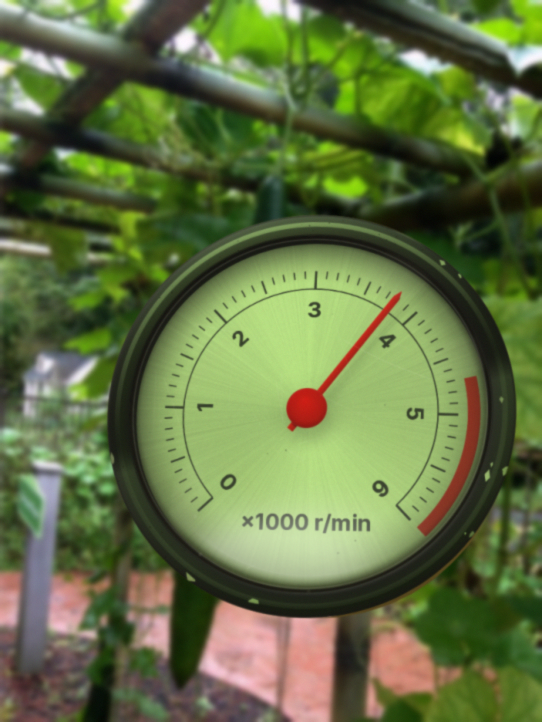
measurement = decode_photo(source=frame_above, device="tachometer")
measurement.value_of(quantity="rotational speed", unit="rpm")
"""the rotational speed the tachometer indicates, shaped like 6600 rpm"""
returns 3800 rpm
